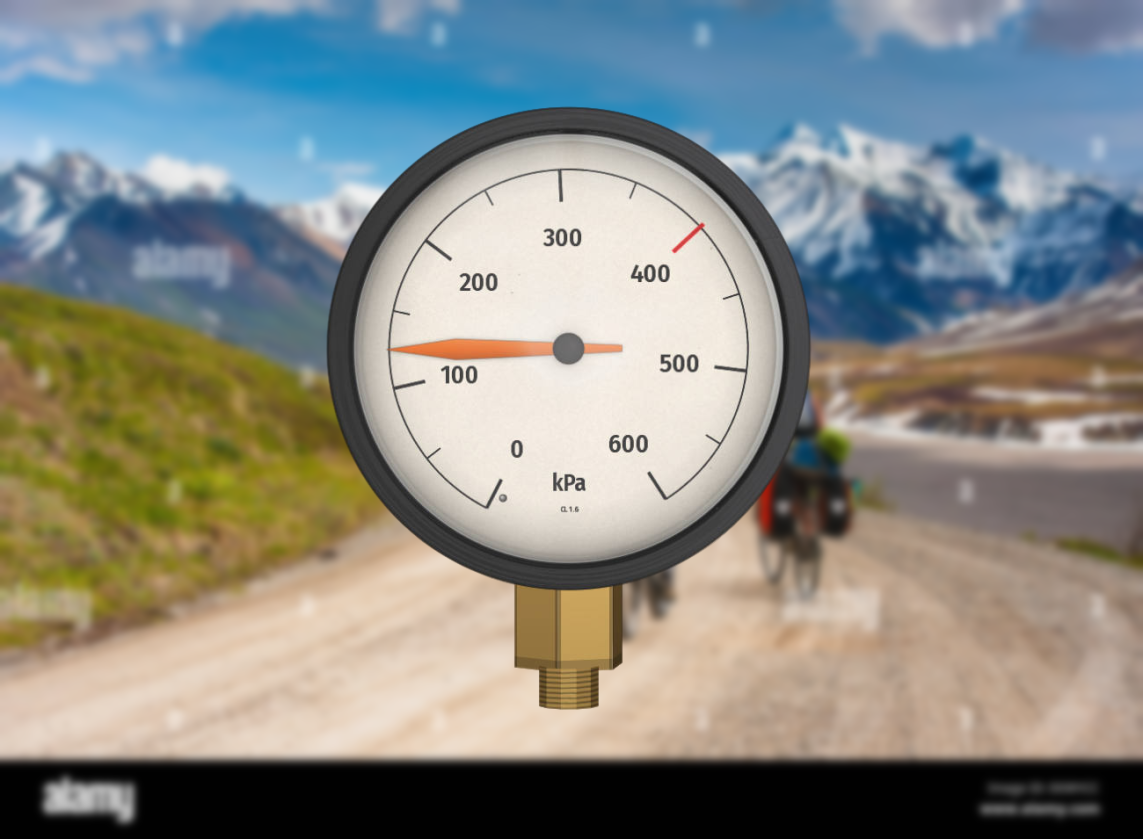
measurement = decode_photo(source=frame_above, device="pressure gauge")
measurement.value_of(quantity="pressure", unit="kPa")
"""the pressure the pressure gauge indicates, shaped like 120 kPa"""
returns 125 kPa
